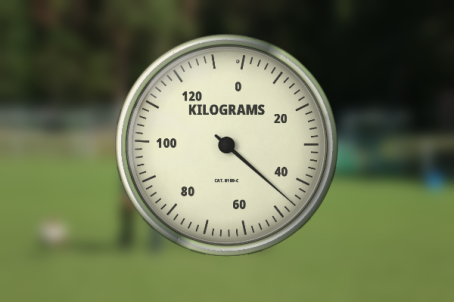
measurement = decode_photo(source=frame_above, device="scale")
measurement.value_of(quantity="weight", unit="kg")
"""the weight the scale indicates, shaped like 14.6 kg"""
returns 46 kg
